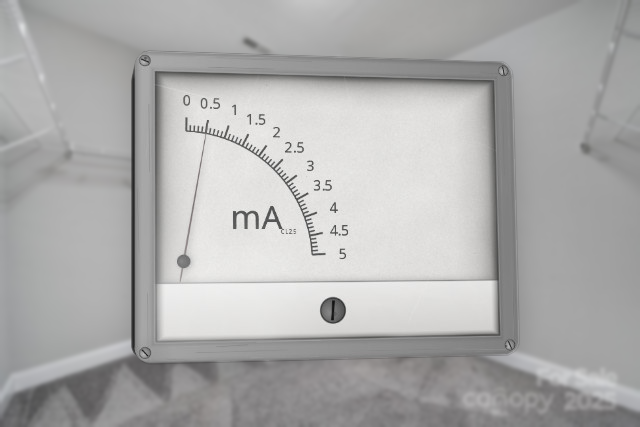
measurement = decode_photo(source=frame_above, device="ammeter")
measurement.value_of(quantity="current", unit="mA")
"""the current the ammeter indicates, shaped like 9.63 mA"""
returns 0.5 mA
